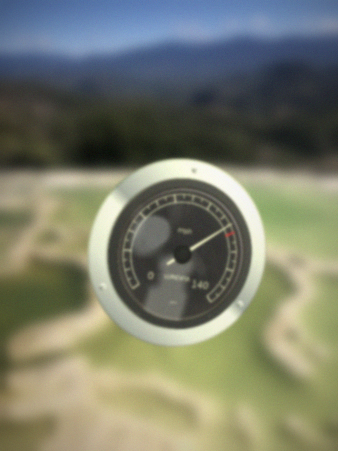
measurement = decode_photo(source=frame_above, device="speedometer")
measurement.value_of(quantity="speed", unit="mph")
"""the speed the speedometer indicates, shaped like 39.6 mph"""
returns 95 mph
